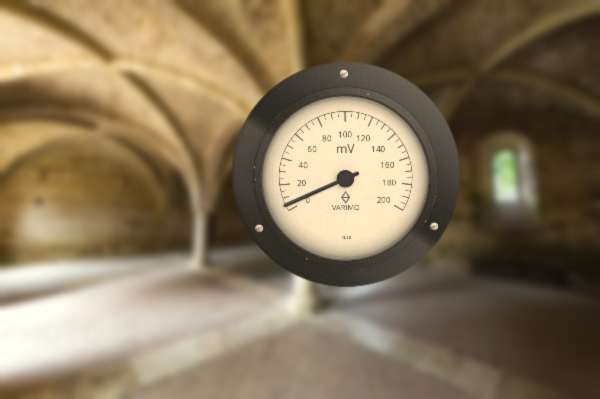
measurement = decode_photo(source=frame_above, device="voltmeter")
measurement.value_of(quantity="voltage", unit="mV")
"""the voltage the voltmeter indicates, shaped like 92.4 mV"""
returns 5 mV
